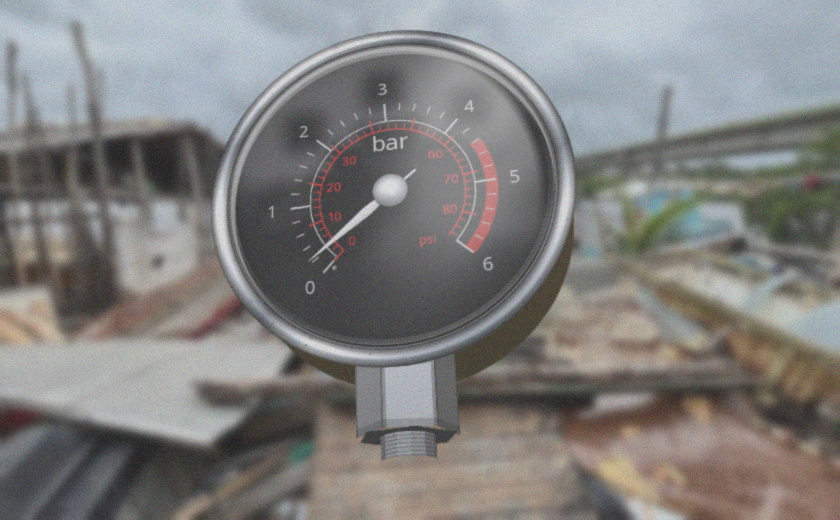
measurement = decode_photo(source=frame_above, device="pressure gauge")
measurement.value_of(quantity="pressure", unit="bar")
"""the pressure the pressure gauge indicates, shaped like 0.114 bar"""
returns 0.2 bar
